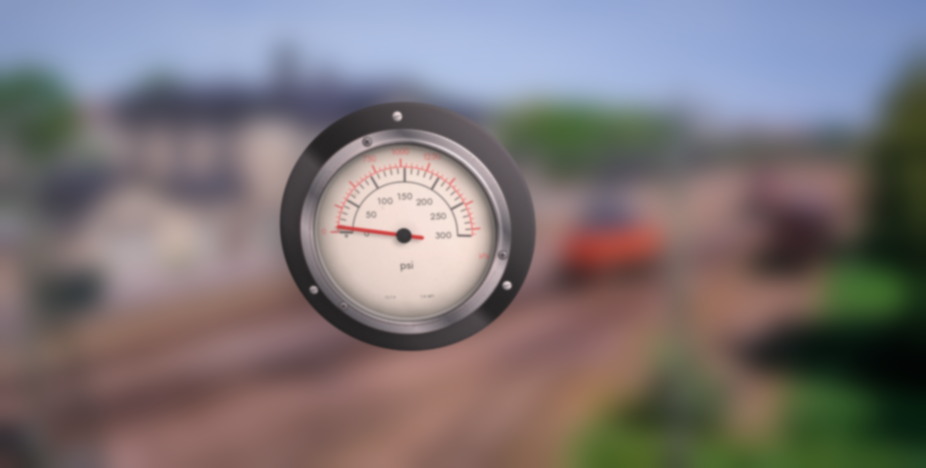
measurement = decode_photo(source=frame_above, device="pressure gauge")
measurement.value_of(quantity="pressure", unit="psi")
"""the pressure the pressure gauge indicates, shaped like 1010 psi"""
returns 10 psi
